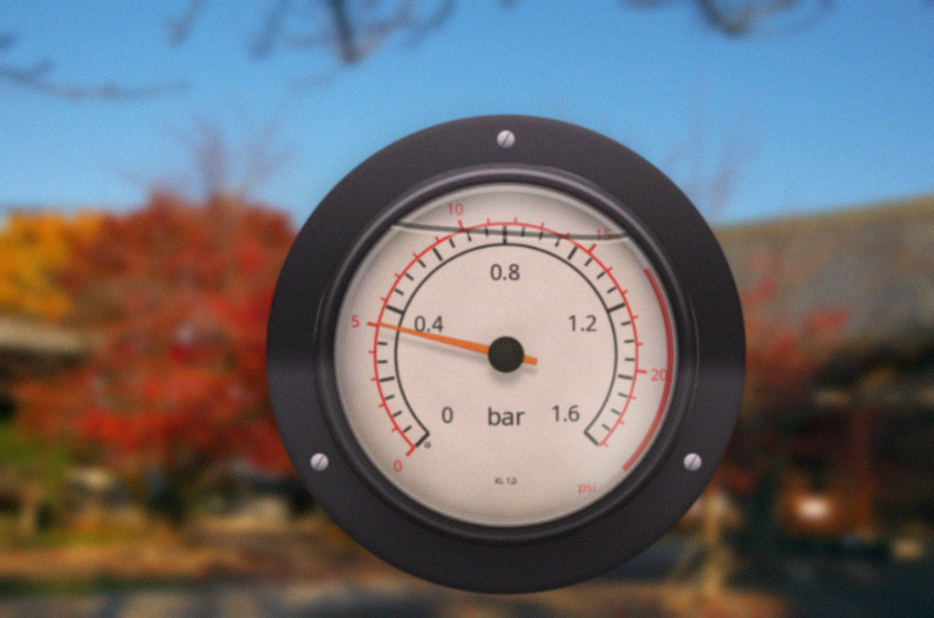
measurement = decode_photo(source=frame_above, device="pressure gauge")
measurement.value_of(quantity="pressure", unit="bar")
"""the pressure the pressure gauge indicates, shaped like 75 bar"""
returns 0.35 bar
